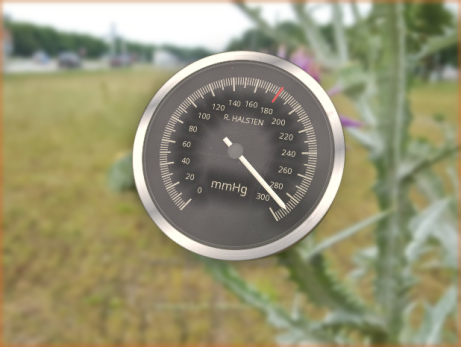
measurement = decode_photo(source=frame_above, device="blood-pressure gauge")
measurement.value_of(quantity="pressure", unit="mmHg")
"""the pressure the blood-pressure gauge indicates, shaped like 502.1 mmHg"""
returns 290 mmHg
